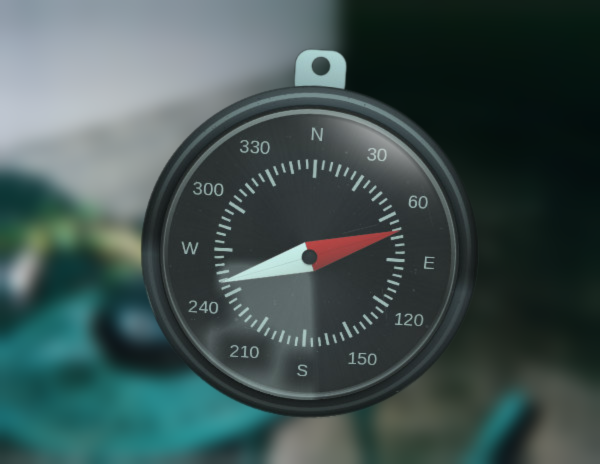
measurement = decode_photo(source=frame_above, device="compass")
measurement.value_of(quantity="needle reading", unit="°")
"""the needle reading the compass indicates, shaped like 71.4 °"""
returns 70 °
